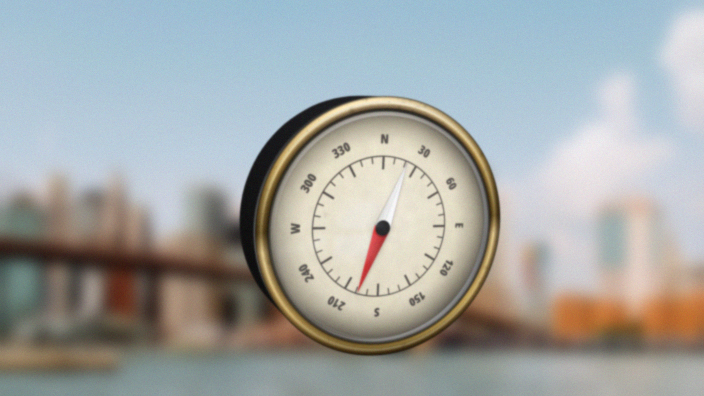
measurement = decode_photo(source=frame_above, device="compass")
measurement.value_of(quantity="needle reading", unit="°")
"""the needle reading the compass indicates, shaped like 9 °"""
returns 200 °
